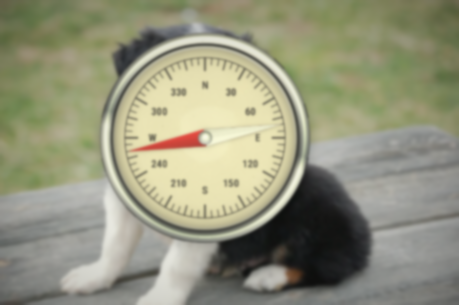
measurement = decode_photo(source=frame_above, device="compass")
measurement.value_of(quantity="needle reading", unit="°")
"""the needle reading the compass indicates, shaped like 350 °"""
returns 260 °
